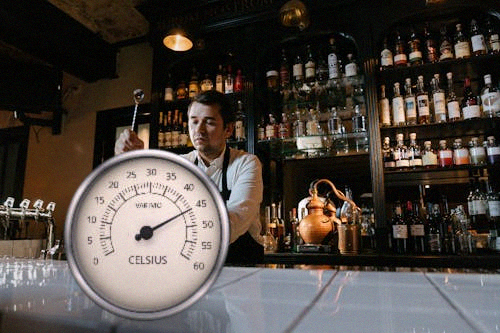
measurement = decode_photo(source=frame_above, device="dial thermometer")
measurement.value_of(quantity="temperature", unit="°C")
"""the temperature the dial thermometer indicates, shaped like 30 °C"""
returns 45 °C
